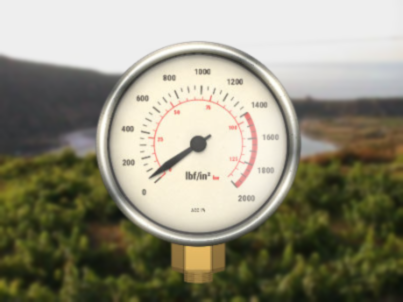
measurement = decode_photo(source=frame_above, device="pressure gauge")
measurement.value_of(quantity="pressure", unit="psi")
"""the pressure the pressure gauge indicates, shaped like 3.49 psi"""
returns 50 psi
